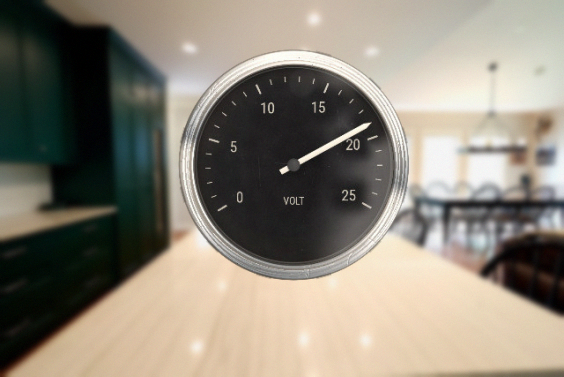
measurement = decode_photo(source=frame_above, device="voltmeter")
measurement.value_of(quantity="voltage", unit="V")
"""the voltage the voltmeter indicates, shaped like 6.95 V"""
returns 19 V
